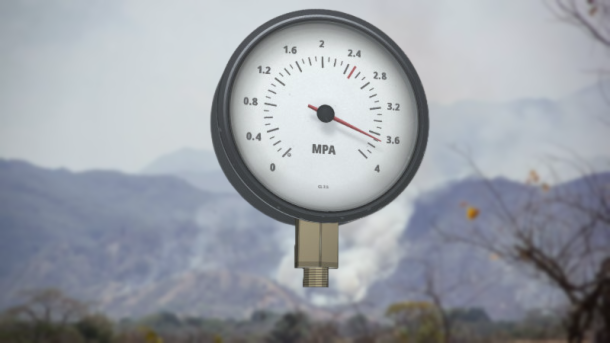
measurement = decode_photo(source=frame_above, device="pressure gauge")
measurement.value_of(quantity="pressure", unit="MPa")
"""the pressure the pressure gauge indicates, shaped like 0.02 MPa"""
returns 3.7 MPa
